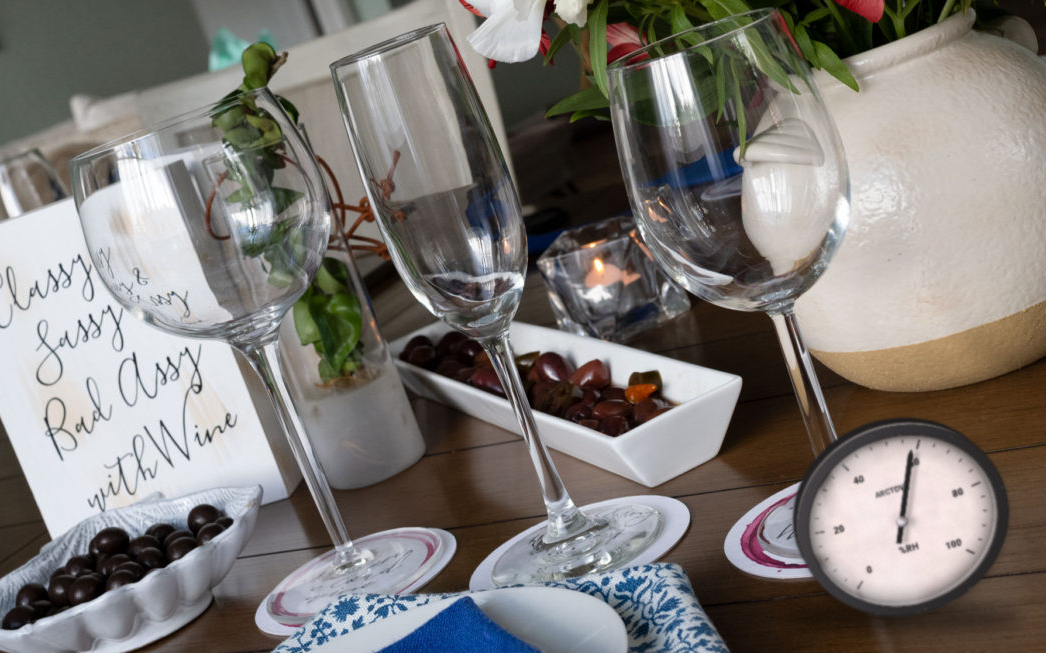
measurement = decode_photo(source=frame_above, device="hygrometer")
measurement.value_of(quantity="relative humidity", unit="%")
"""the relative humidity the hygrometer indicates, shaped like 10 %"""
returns 58 %
